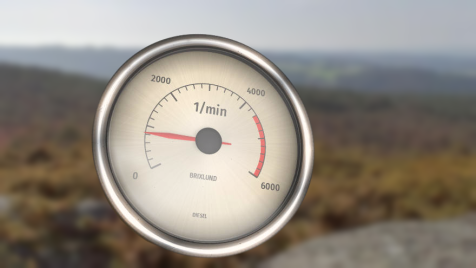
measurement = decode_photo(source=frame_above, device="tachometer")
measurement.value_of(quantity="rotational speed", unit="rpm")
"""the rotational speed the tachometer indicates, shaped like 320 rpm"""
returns 800 rpm
